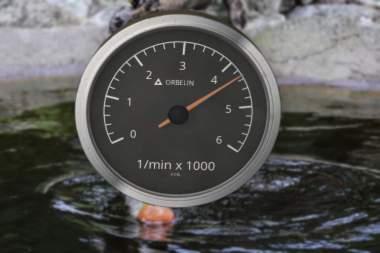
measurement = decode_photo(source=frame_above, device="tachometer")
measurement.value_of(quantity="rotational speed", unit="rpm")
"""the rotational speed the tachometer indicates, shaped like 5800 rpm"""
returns 4300 rpm
